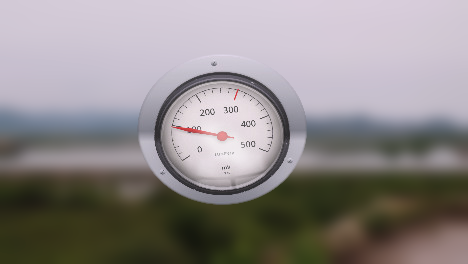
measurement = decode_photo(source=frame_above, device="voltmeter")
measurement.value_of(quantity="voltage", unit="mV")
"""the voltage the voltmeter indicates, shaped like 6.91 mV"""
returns 100 mV
